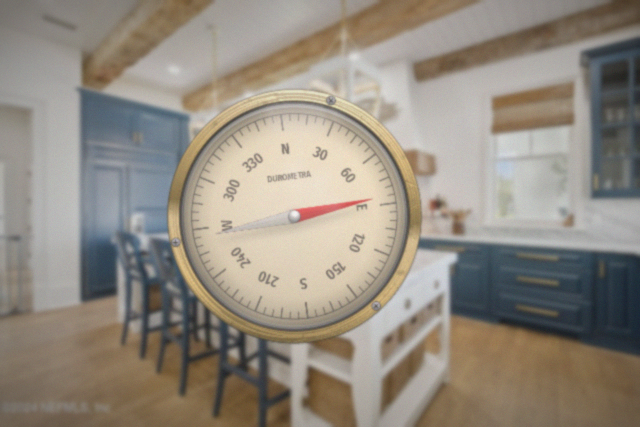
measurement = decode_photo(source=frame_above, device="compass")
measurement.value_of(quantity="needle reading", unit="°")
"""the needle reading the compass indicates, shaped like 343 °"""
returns 85 °
